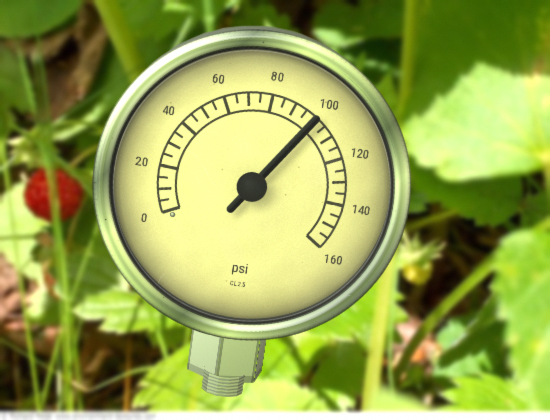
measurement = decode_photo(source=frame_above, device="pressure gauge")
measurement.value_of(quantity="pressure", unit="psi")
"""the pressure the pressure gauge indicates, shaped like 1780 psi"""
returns 100 psi
